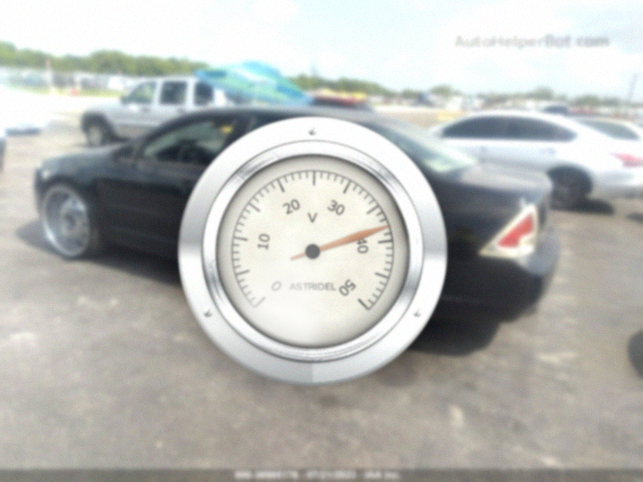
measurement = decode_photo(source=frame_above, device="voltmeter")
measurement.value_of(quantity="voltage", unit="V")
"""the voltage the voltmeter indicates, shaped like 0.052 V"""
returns 38 V
